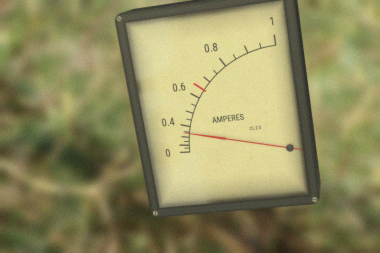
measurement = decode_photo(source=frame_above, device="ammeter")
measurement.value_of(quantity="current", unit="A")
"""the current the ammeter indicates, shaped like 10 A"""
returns 0.35 A
